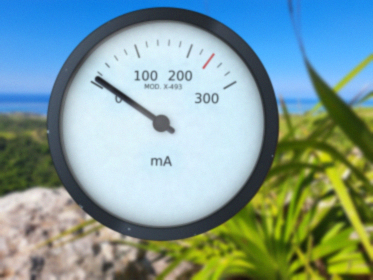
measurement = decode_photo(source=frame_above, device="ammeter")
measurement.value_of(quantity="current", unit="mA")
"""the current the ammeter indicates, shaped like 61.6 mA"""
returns 10 mA
